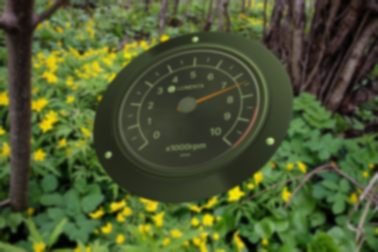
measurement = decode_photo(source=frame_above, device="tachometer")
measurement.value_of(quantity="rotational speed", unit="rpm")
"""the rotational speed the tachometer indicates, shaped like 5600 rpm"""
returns 7500 rpm
